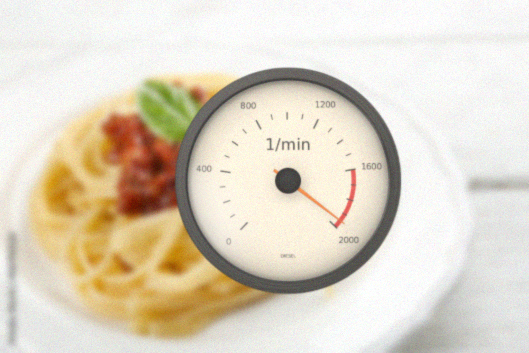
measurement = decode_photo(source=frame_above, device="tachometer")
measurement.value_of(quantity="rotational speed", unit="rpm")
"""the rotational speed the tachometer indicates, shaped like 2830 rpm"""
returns 1950 rpm
